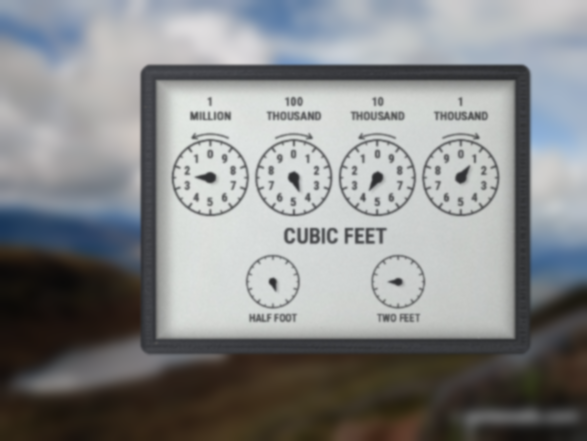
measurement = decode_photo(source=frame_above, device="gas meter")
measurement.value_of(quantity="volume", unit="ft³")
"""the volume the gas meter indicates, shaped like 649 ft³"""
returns 244100 ft³
